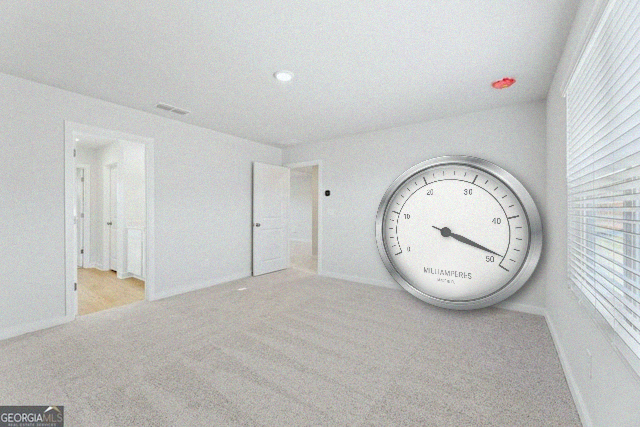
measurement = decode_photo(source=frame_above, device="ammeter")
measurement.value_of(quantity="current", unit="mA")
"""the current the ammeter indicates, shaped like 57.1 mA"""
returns 48 mA
